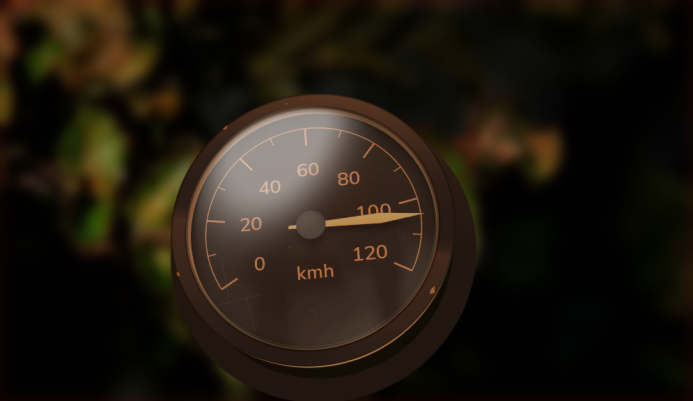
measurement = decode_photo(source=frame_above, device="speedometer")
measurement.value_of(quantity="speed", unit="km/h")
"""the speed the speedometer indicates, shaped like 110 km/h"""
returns 105 km/h
